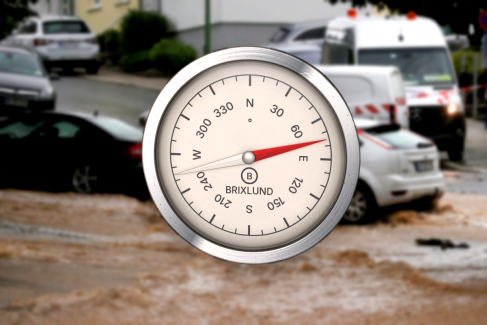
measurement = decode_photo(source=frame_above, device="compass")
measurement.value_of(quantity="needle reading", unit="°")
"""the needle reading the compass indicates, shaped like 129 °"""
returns 75 °
